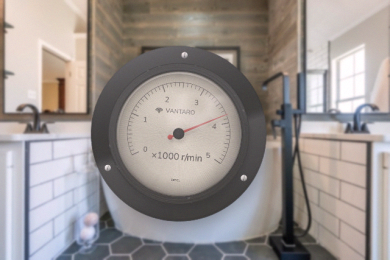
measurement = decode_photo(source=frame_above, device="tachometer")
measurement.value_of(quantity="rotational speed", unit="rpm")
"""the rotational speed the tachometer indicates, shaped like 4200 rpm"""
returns 3800 rpm
